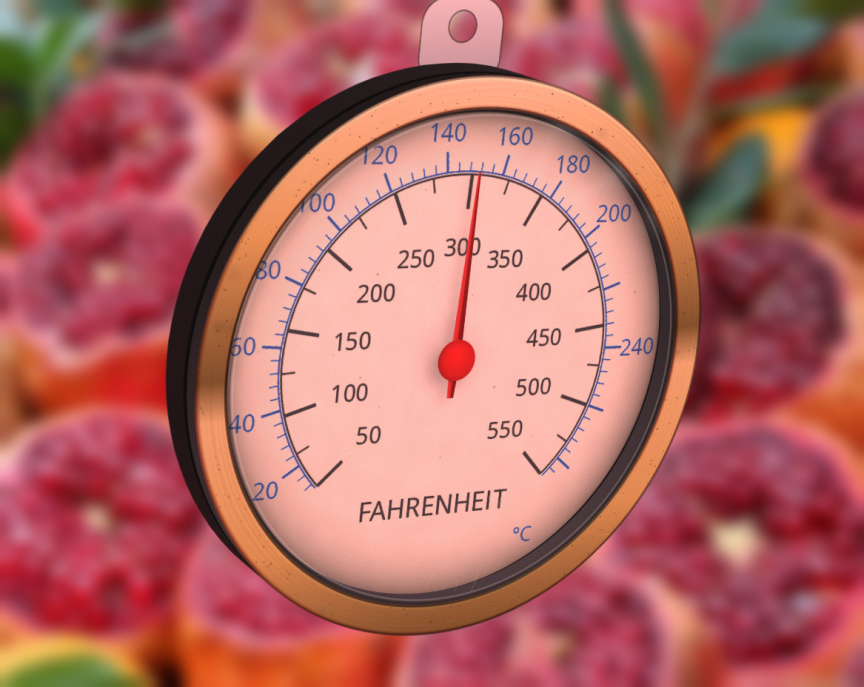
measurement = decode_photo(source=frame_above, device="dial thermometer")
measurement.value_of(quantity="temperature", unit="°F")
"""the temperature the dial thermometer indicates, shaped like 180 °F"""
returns 300 °F
